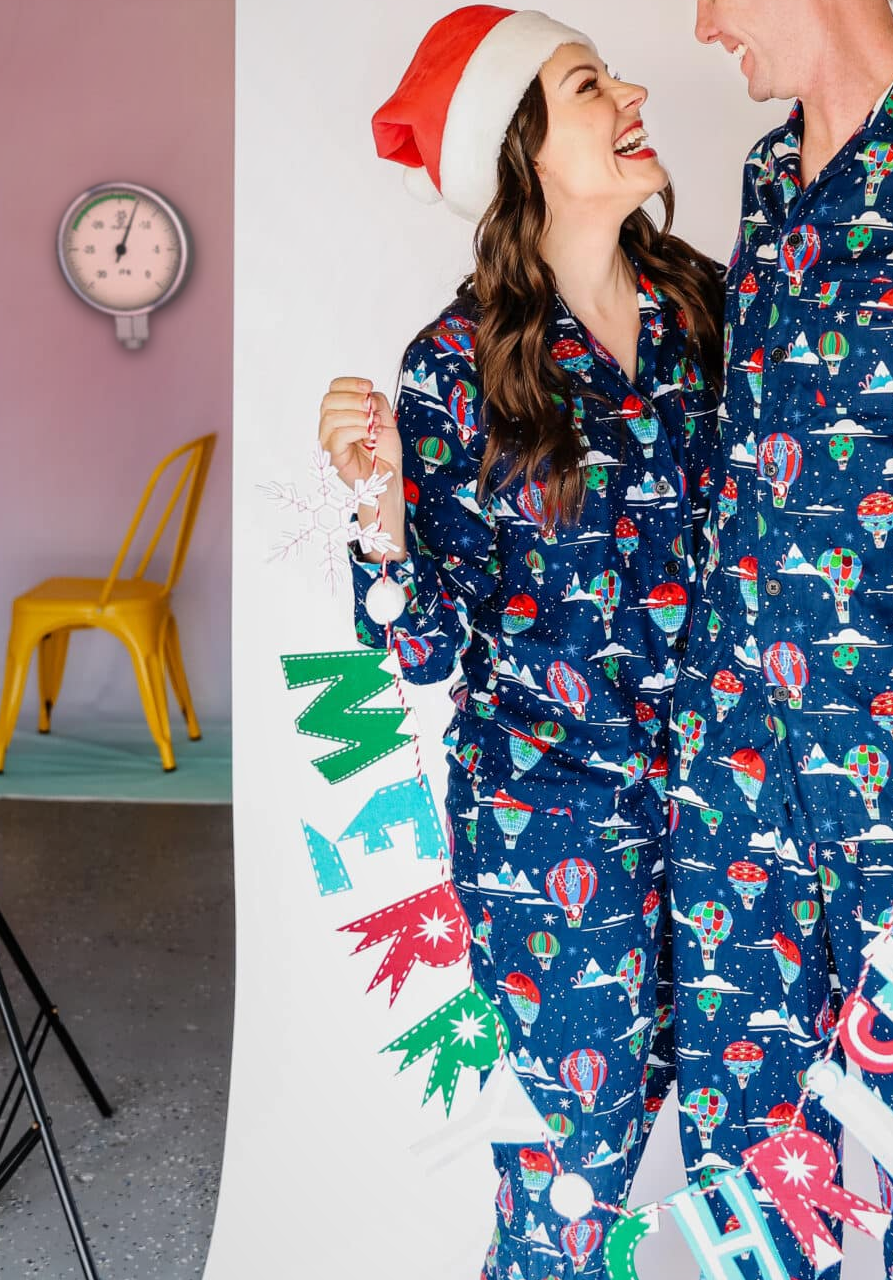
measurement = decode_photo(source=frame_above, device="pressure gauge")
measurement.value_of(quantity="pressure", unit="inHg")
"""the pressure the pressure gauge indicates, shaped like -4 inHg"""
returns -12.5 inHg
